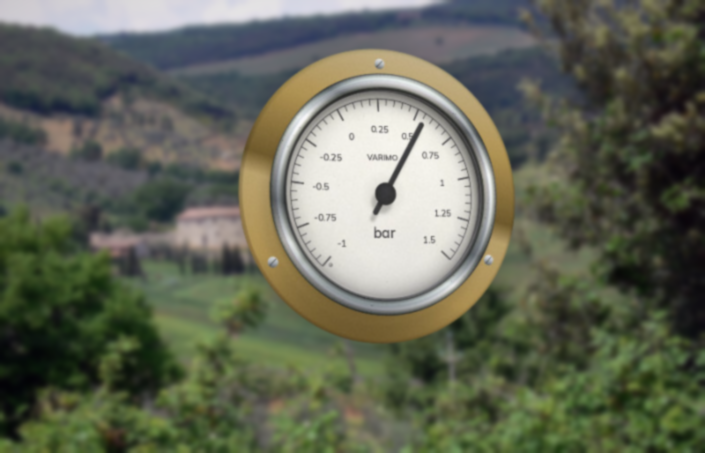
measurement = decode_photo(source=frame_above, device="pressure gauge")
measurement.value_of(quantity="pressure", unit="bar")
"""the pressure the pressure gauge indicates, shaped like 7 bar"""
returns 0.55 bar
